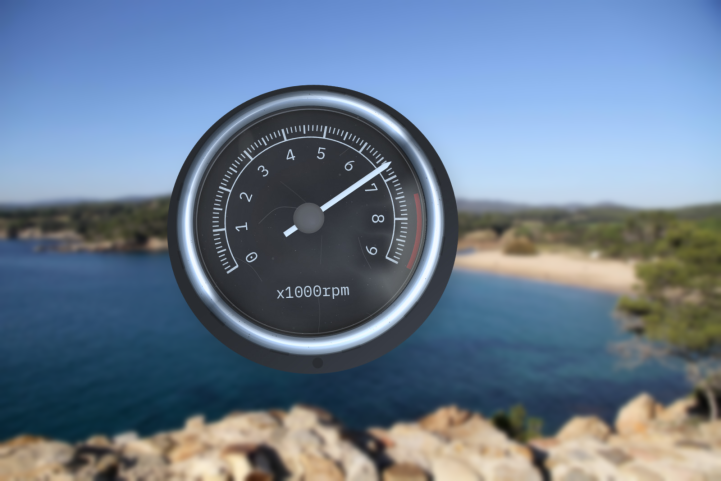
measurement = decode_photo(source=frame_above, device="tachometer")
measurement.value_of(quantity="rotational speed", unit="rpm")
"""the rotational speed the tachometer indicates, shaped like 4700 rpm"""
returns 6700 rpm
